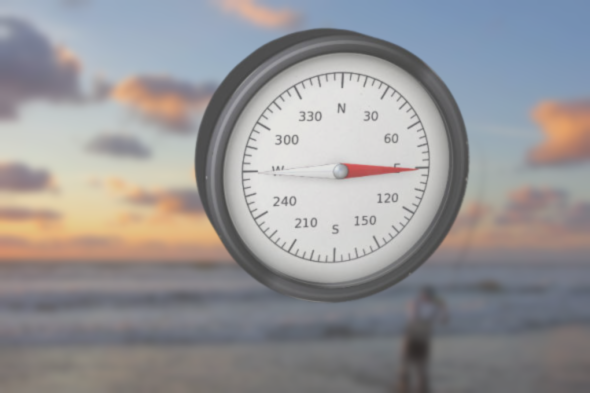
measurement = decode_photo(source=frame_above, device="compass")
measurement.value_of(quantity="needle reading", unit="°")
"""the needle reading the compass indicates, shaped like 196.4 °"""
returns 90 °
